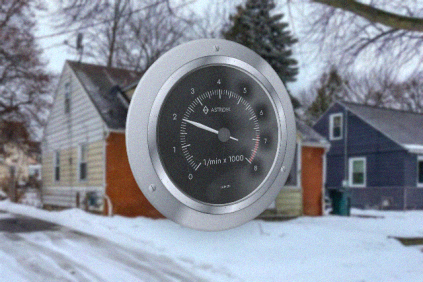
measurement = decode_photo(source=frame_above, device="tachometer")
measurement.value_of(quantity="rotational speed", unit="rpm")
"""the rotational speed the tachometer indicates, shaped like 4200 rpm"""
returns 2000 rpm
